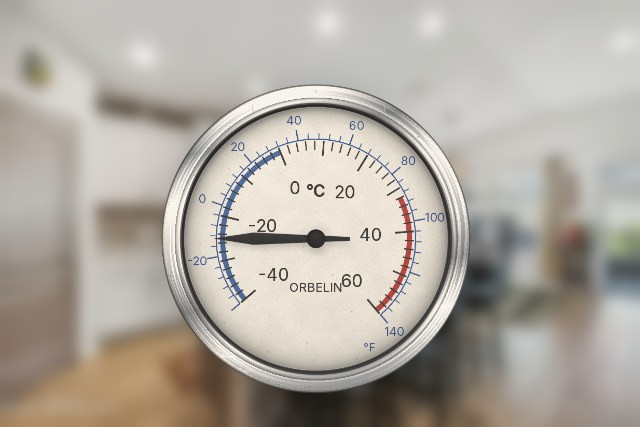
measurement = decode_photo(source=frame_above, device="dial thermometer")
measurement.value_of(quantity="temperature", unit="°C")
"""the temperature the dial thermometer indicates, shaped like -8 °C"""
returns -25 °C
